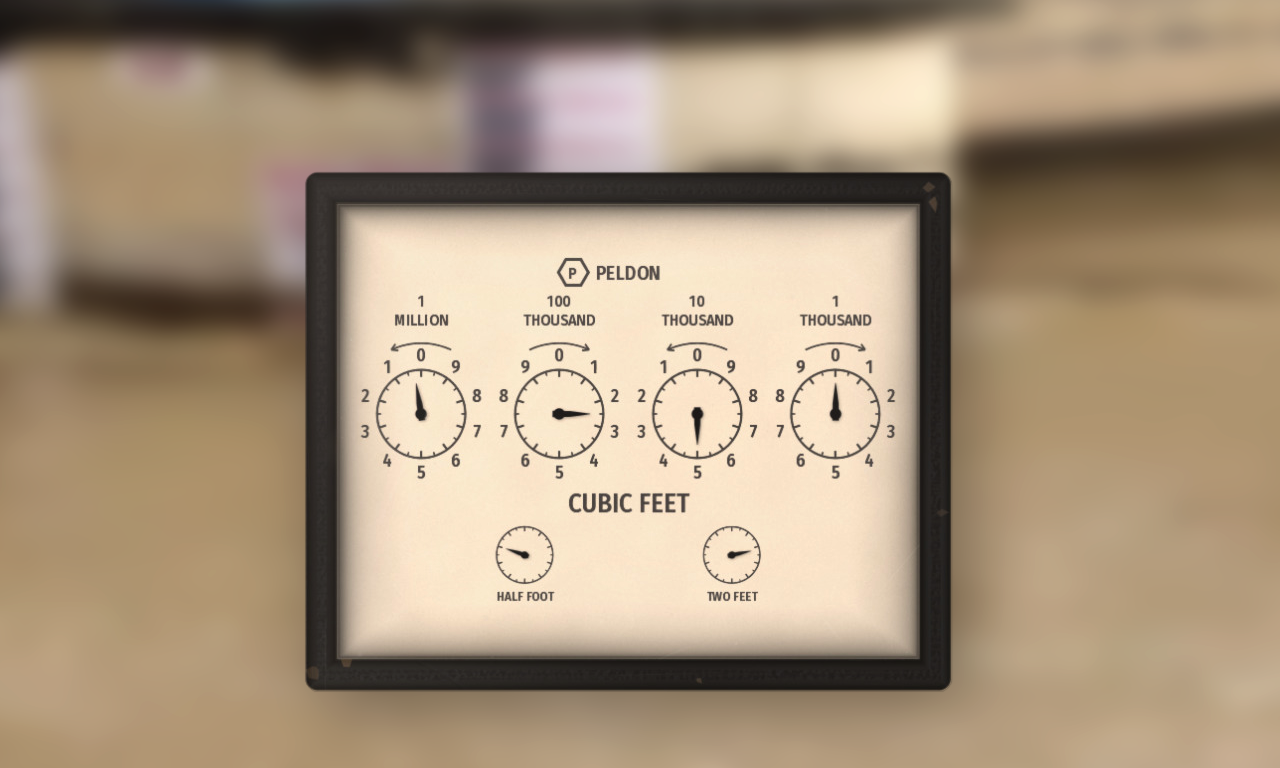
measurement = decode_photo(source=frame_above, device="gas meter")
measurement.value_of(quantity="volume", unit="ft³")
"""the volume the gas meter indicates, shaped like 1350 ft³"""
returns 25000 ft³
